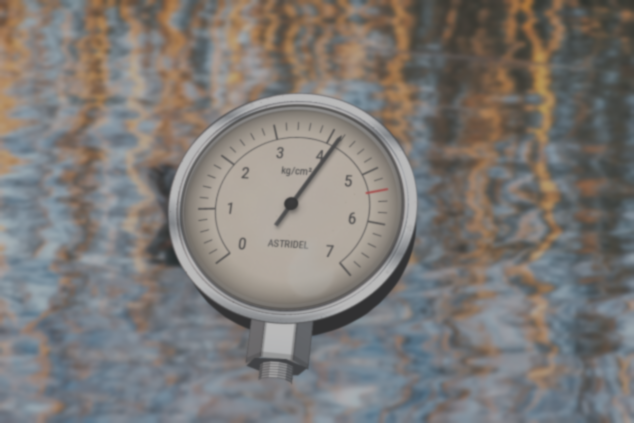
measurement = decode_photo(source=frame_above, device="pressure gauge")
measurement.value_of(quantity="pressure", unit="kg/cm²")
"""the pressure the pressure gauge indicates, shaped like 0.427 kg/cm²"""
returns 4.2 kg/cm²
